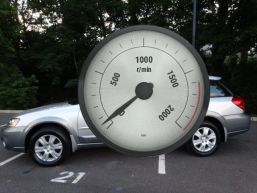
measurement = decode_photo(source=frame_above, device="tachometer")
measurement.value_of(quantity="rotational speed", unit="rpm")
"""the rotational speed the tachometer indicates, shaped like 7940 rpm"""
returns 50 rpm
